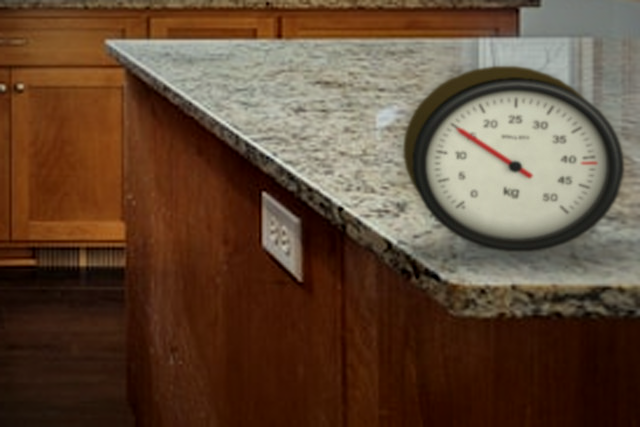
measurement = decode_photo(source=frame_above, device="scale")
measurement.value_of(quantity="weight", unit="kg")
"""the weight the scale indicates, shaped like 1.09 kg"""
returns 15 kg
